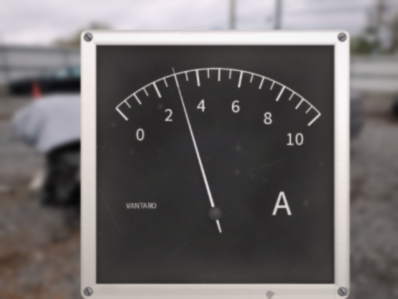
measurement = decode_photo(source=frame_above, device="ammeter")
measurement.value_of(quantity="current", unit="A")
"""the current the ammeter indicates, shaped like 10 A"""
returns 3 A
